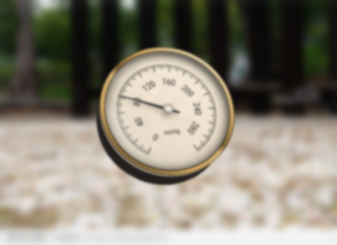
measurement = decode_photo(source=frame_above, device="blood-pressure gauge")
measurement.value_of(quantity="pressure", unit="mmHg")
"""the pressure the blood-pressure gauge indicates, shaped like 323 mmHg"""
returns 80 mmHg
